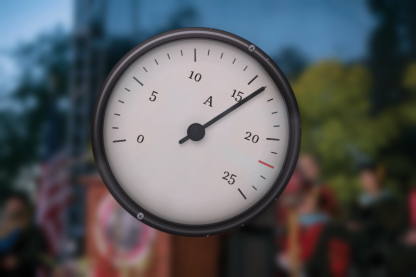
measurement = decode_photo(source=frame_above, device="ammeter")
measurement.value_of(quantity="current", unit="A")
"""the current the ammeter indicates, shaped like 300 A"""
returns 16 A
